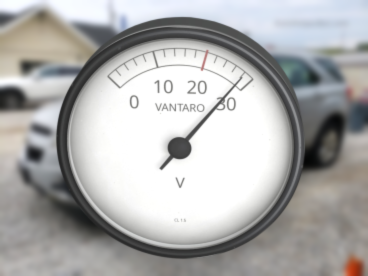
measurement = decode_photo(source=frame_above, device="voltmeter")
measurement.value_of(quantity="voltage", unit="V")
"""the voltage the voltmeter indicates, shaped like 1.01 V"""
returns 28 V
